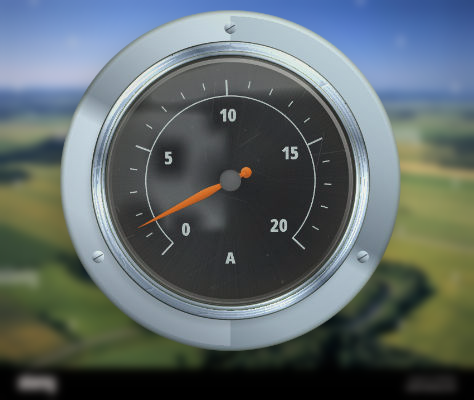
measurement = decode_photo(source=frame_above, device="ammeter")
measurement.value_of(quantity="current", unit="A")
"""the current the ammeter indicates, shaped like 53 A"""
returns 1.5 A
